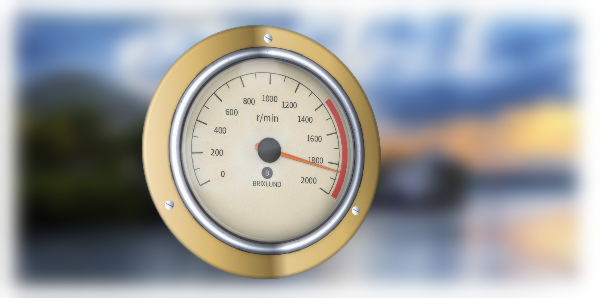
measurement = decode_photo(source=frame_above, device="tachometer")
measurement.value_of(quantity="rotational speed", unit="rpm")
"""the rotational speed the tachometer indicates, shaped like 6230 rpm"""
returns 1850 rpm
